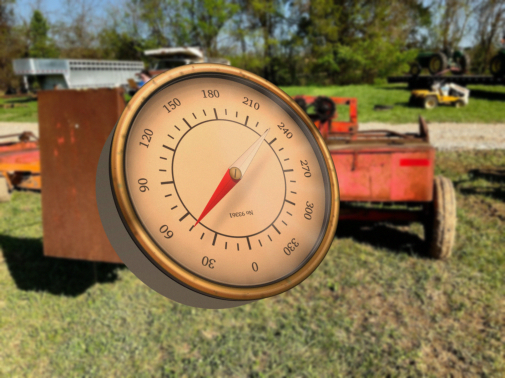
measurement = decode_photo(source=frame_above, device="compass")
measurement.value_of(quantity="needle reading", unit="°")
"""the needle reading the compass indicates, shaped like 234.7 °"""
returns 50 °
